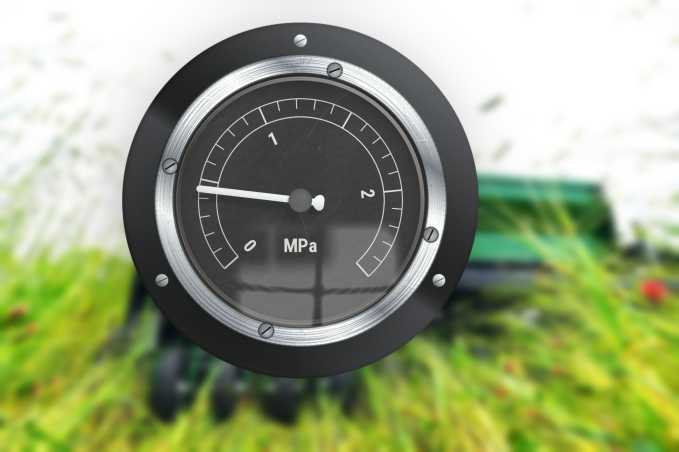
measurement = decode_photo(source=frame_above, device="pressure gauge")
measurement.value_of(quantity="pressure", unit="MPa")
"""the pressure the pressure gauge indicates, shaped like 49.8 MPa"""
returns 0.45 MPa
